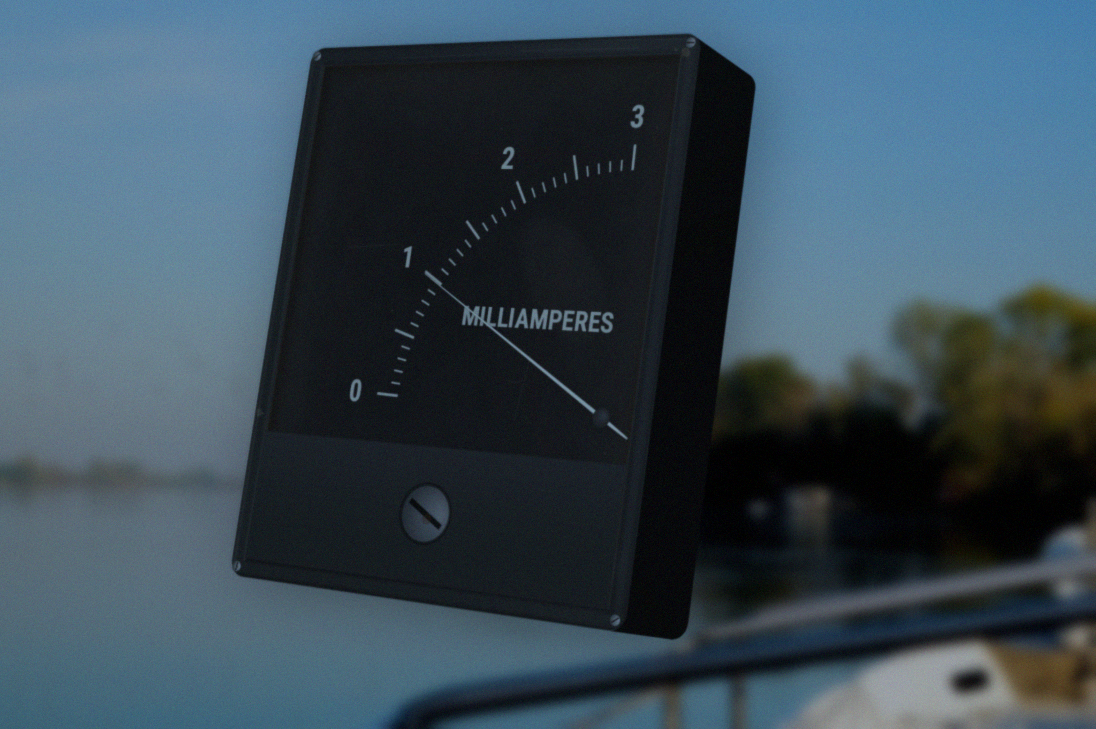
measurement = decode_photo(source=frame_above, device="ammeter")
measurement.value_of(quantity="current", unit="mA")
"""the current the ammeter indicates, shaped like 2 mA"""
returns 1 mA
